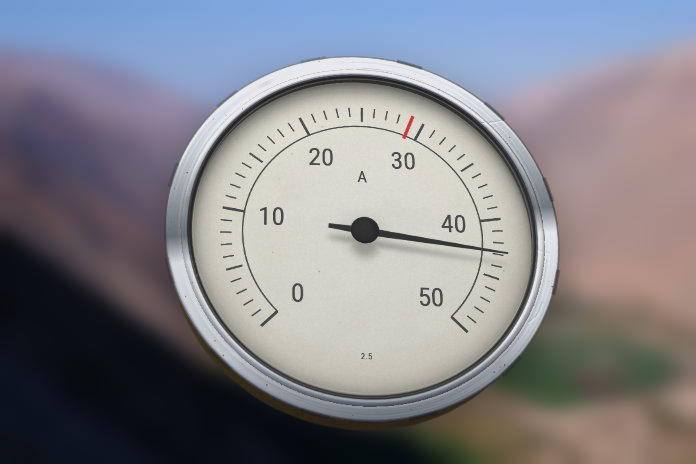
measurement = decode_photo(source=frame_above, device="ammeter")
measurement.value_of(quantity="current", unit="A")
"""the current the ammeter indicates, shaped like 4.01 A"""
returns 43 A
